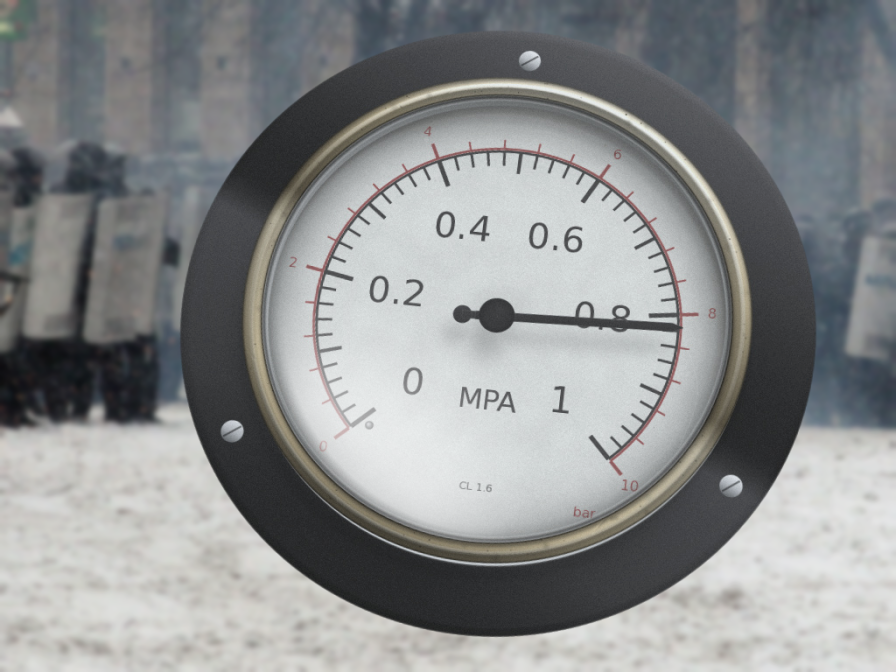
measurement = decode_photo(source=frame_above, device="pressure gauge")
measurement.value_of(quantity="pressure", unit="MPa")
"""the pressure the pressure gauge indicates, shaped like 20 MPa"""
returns 0.82 MPa
